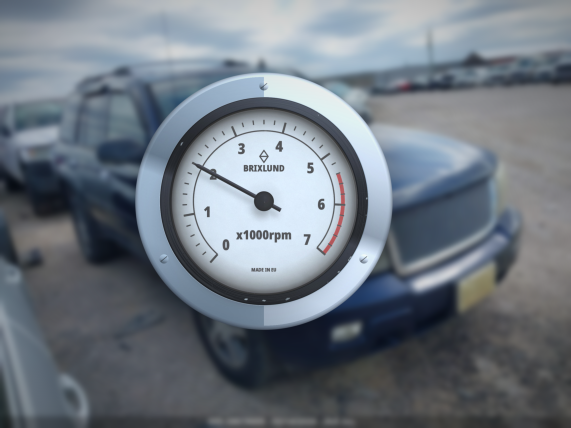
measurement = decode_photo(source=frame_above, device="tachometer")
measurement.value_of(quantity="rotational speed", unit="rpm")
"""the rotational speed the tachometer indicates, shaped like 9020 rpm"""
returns 2000 rpm
